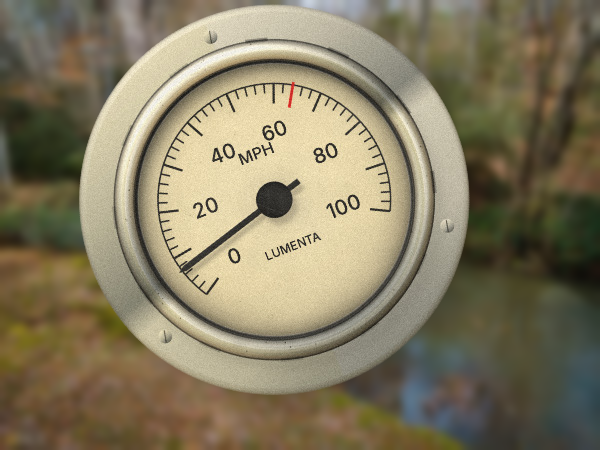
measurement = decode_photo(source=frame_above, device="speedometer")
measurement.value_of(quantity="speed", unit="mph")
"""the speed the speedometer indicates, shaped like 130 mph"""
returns 7 mph
